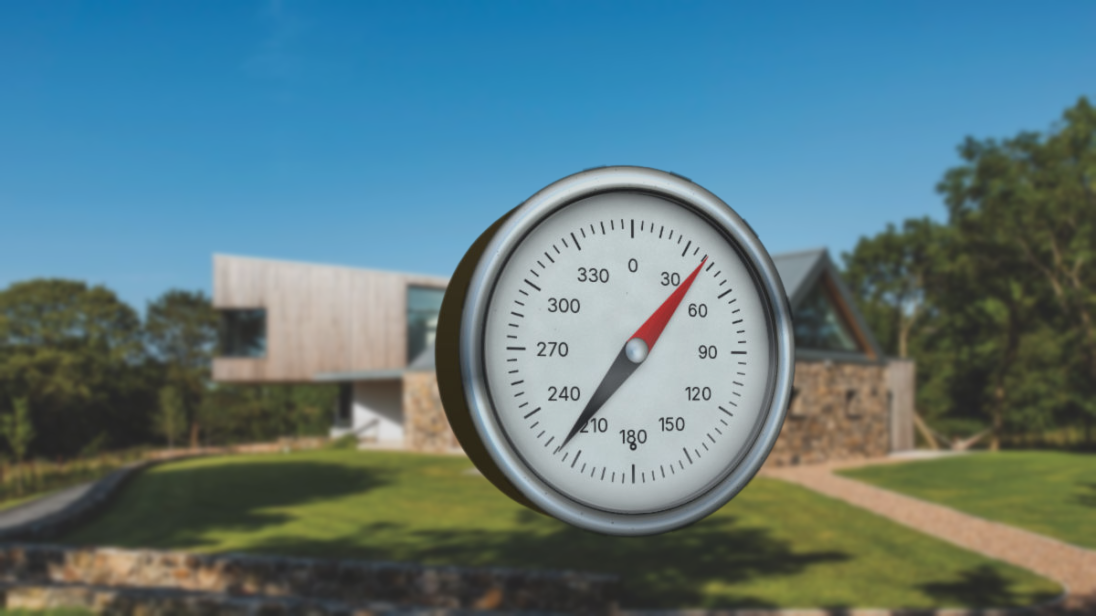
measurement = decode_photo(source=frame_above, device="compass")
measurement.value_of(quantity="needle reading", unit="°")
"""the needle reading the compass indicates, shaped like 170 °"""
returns 40 °
